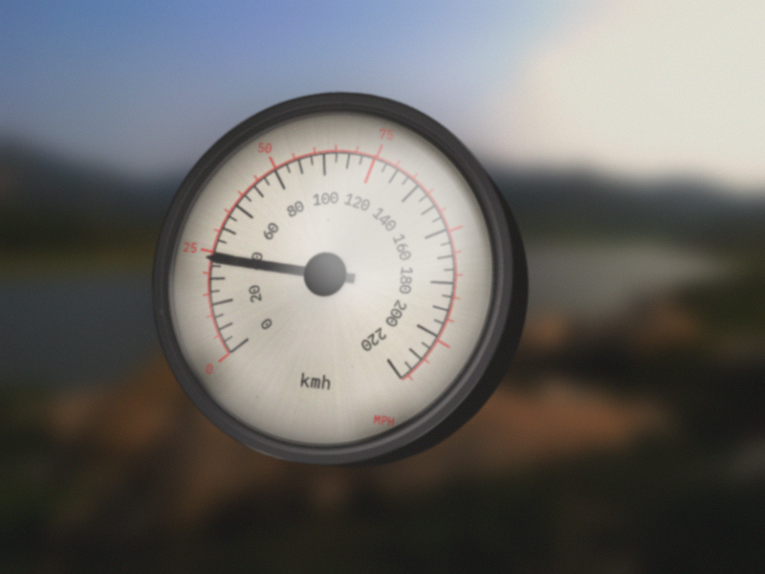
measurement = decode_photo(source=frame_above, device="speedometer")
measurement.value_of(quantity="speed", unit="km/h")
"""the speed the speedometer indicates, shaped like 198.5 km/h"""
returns 37.5 km/h
